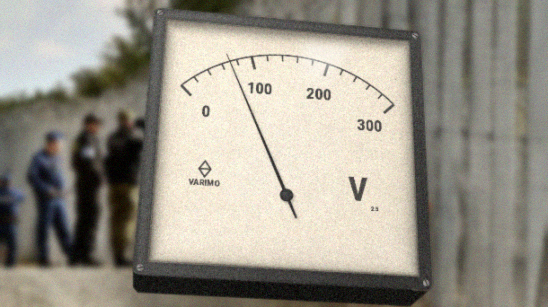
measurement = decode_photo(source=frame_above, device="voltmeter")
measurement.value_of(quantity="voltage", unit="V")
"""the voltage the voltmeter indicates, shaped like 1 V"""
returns 70 V
